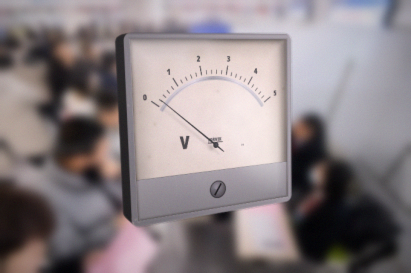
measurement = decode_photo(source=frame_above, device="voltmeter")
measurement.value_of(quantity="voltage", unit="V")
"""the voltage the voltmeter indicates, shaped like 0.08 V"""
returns 0.2 V
